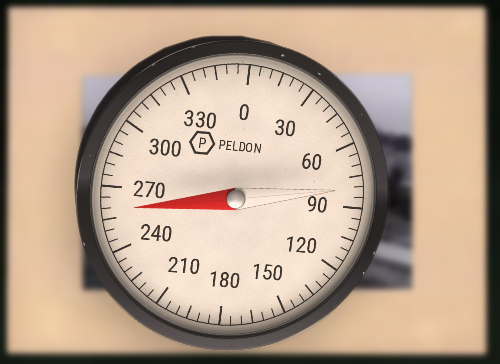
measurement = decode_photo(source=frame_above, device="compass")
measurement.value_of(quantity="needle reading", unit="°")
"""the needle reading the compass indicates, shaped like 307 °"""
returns 260 °
